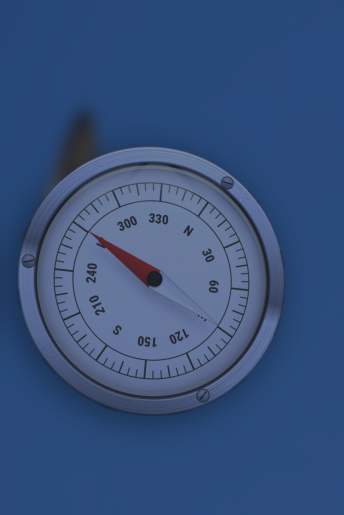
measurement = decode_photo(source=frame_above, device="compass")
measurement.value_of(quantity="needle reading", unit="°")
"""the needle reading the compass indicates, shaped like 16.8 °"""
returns 270 °
